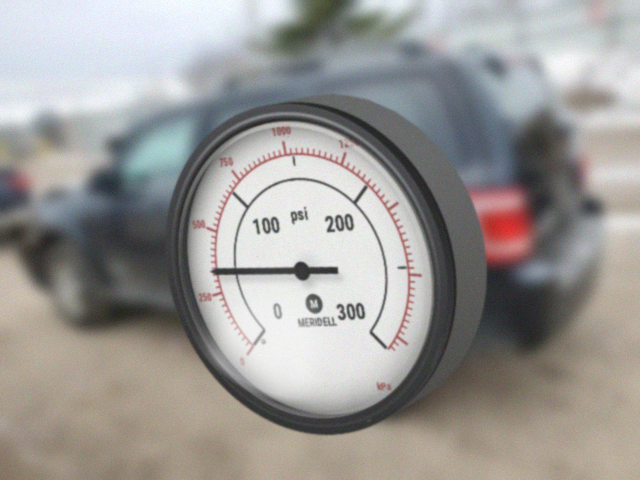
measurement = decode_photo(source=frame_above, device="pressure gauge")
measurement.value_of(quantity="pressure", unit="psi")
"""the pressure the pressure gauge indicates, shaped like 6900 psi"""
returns 50 psi
